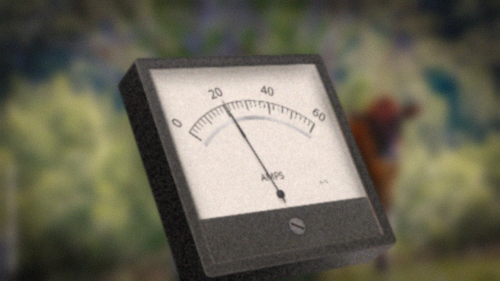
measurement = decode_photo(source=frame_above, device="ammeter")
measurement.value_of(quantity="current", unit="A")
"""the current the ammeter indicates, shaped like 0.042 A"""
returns 20 A
